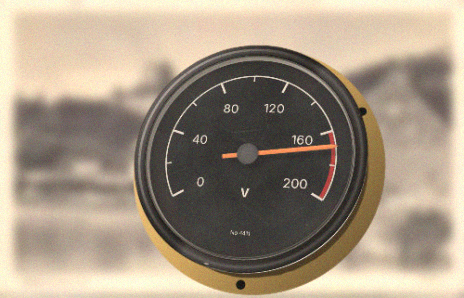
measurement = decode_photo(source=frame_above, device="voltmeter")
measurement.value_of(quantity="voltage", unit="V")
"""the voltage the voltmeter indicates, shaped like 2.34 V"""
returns 170 V
